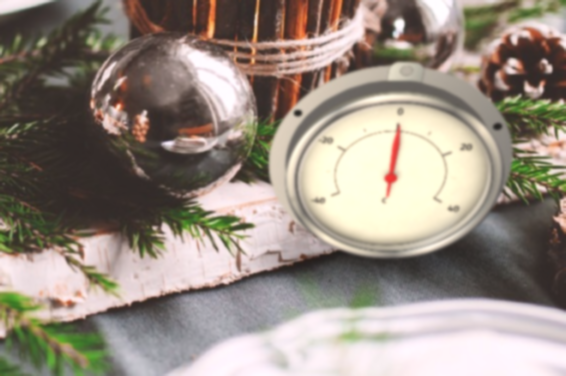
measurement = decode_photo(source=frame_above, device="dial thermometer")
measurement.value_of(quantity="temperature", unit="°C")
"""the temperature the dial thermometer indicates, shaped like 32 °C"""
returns 0 °C
